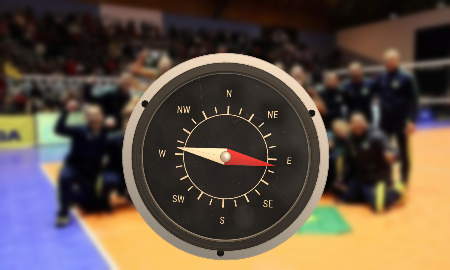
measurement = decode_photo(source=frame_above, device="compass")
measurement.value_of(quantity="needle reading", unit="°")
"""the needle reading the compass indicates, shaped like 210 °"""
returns 97.5 °
